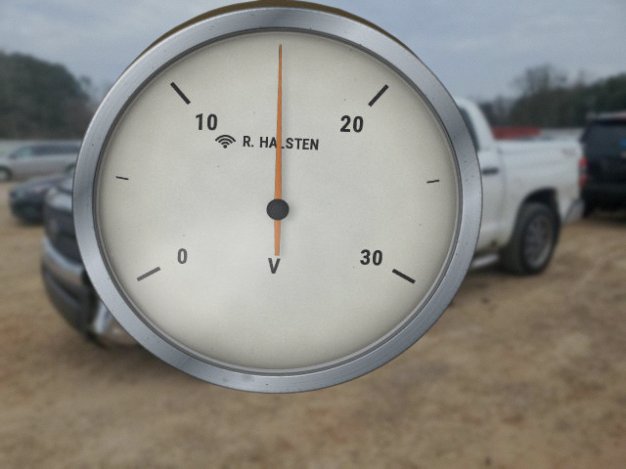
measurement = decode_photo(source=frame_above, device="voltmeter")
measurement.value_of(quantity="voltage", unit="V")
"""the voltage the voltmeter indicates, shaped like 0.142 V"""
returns 15 V
